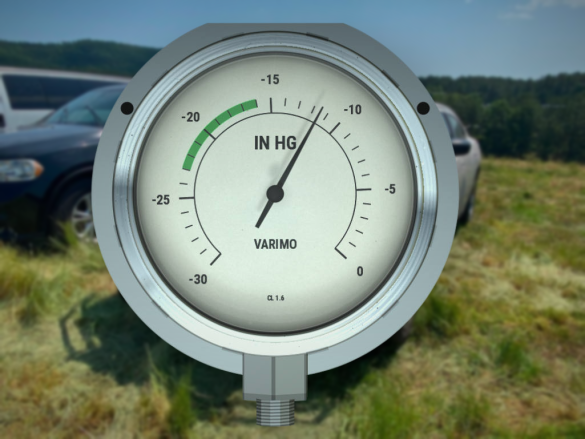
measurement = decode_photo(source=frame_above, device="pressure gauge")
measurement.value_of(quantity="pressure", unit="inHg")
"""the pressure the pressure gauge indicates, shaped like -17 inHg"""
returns -11.5 inHg
